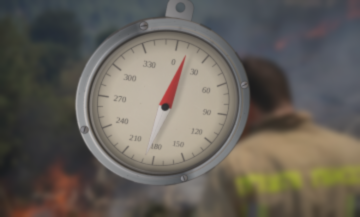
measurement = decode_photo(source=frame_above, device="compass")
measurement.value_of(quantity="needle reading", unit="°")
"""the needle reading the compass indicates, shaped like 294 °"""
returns 10 °
